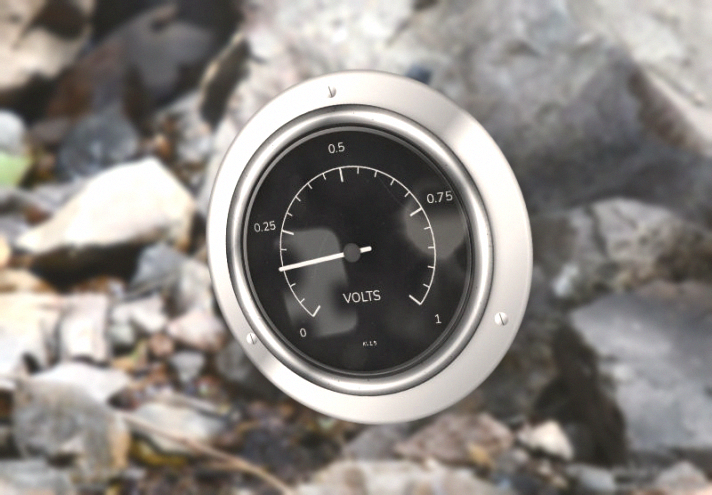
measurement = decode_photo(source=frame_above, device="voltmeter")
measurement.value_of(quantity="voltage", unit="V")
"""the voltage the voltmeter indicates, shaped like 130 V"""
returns 0.15 V
